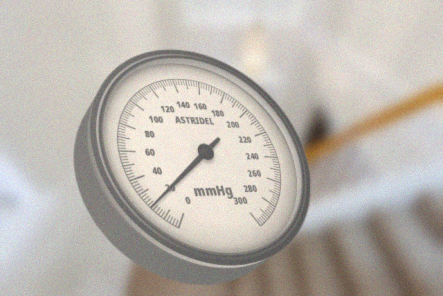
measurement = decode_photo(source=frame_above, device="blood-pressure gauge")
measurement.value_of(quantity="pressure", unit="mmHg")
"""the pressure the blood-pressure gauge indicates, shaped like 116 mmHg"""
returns 20 mmHg
